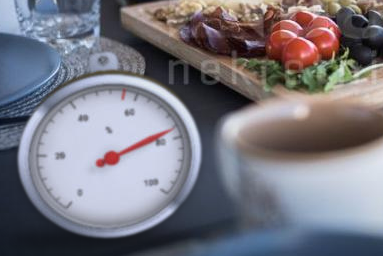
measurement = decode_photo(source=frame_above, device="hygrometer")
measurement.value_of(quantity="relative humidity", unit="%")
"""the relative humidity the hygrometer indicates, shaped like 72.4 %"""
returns 76 %
